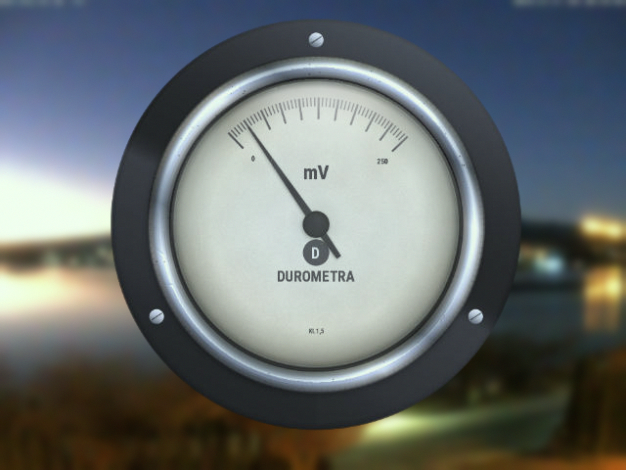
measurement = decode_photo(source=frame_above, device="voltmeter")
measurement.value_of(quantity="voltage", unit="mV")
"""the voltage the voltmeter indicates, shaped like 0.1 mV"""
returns 25 mV
